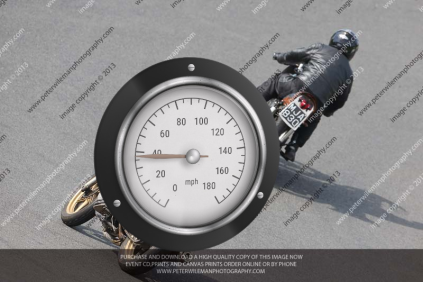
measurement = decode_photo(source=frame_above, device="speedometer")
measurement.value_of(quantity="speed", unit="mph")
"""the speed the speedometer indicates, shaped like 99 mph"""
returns 37.5 mph
